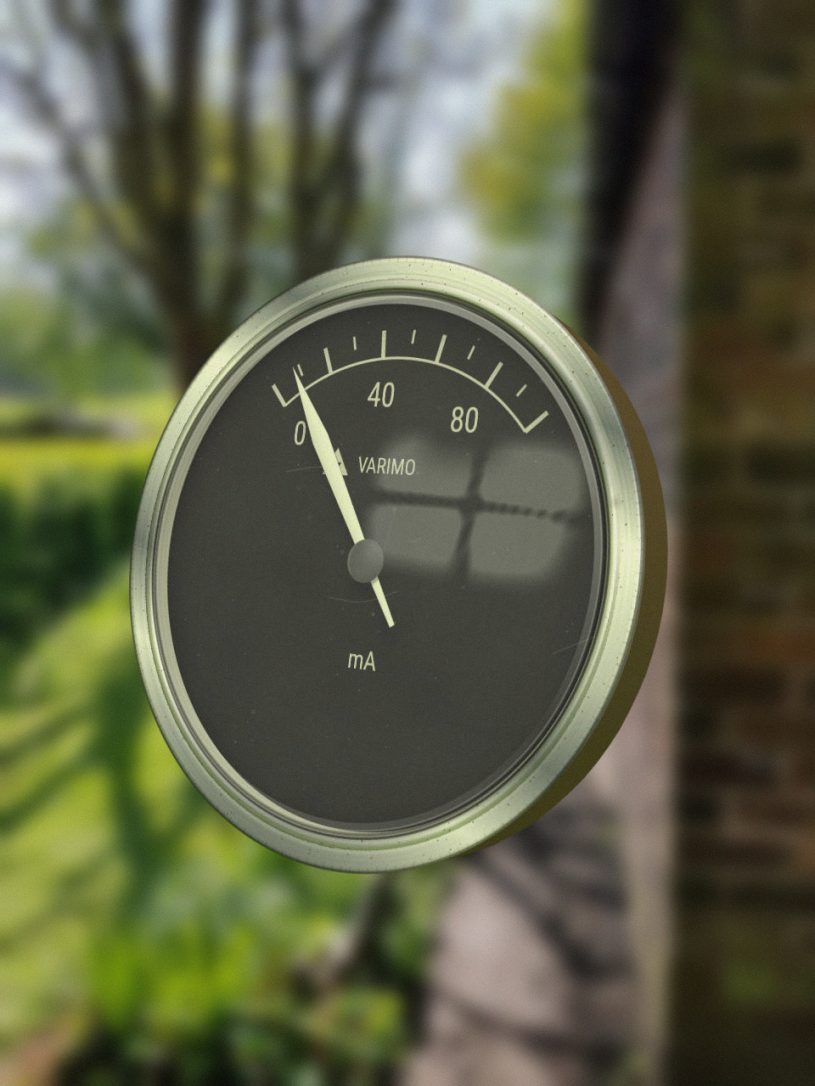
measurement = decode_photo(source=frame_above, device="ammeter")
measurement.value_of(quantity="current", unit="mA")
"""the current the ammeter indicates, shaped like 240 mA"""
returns 10 mA
